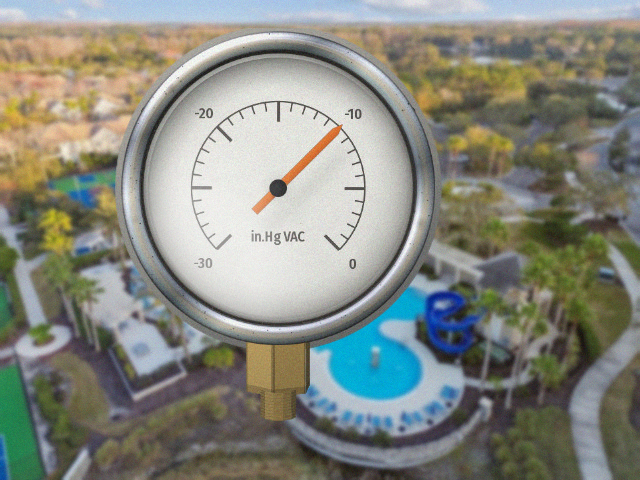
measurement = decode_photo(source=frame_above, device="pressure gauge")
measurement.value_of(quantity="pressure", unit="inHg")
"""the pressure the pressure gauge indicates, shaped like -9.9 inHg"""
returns -10 inHg
